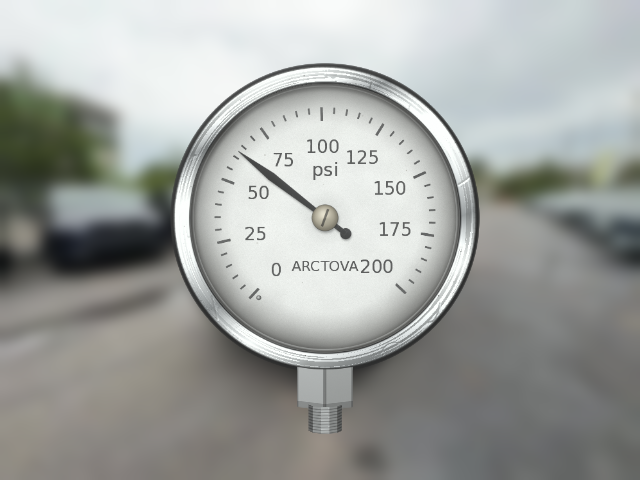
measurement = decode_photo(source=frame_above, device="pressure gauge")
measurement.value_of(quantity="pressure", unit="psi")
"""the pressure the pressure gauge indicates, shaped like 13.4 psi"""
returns 62.5 psi
